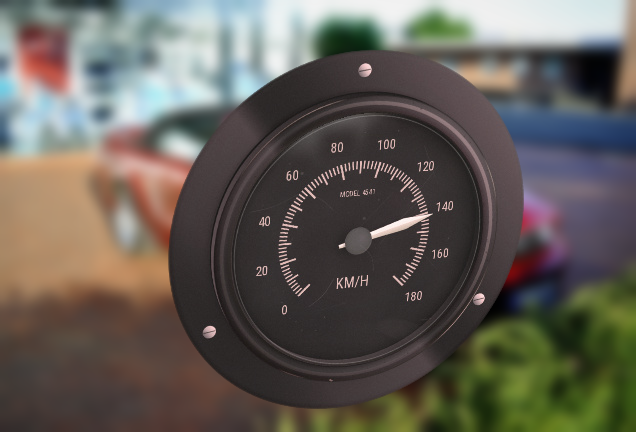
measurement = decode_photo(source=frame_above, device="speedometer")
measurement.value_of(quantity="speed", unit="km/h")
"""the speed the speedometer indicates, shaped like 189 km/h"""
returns 140 km/h
